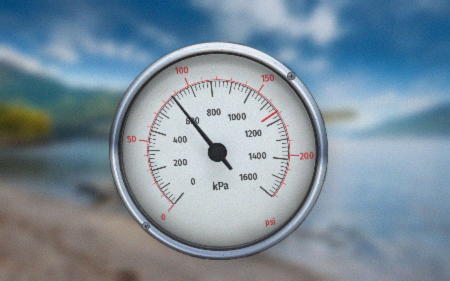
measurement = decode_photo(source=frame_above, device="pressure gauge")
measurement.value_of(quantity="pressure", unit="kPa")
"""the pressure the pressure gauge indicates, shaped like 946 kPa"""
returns 600 kPa
